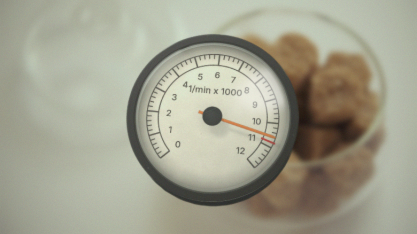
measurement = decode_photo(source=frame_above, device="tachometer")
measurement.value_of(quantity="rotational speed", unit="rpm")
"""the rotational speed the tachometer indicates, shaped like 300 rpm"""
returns 10600 rpm
